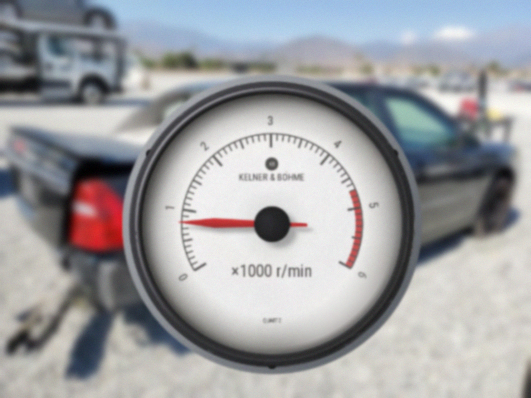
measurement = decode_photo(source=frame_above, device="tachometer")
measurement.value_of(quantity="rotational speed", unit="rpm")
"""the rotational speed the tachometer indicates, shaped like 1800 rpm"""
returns 800 rpm
